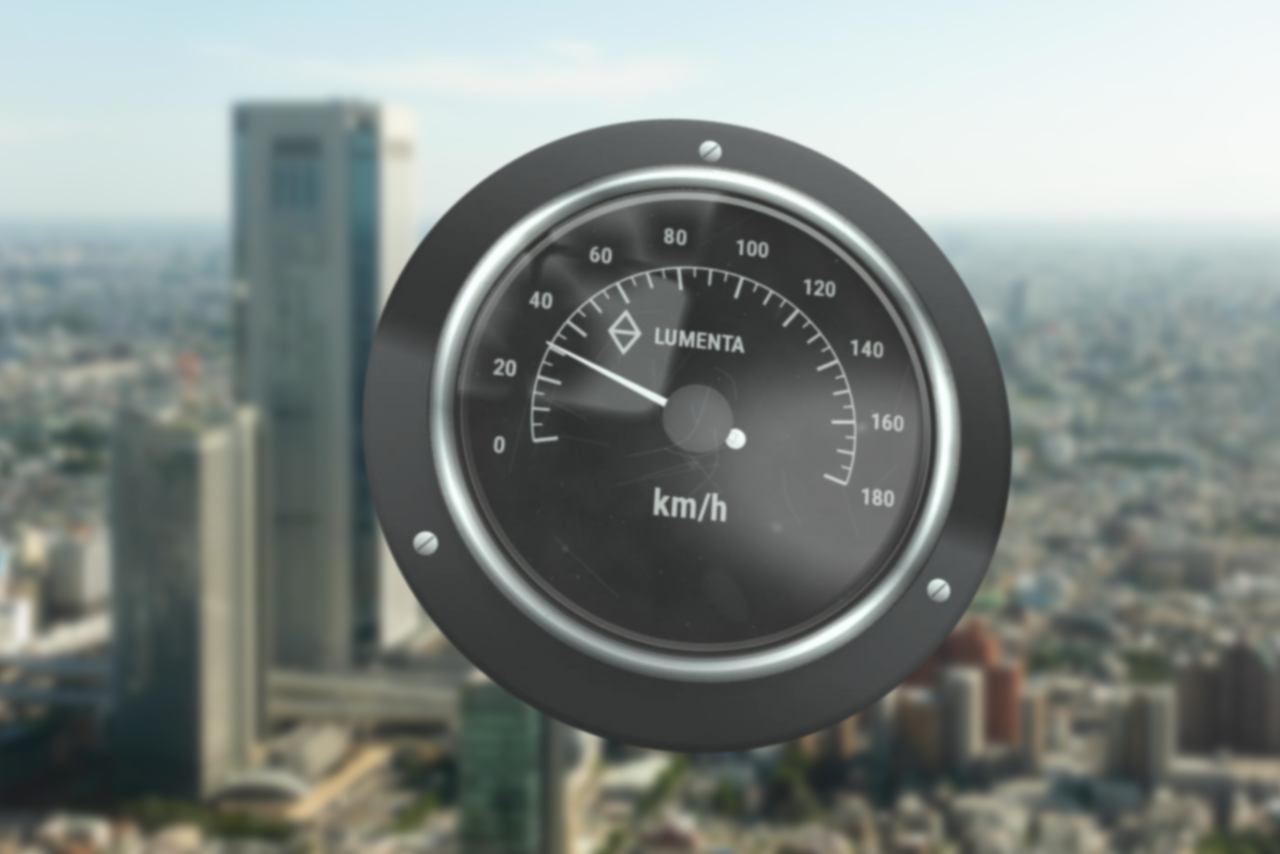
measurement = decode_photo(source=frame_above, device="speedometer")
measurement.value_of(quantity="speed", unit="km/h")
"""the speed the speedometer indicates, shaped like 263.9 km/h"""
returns 30 km/h
